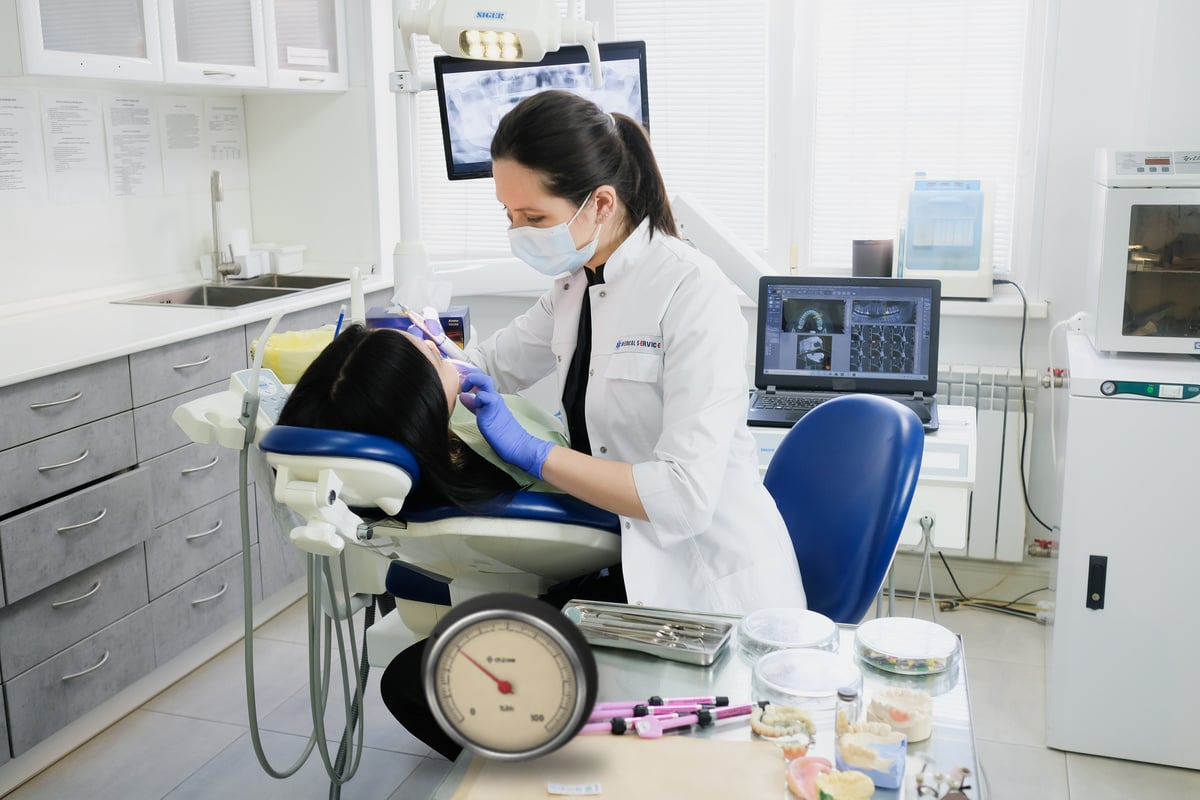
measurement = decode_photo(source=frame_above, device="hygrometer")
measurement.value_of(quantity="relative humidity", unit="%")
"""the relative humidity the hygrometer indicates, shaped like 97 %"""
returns 30 %
